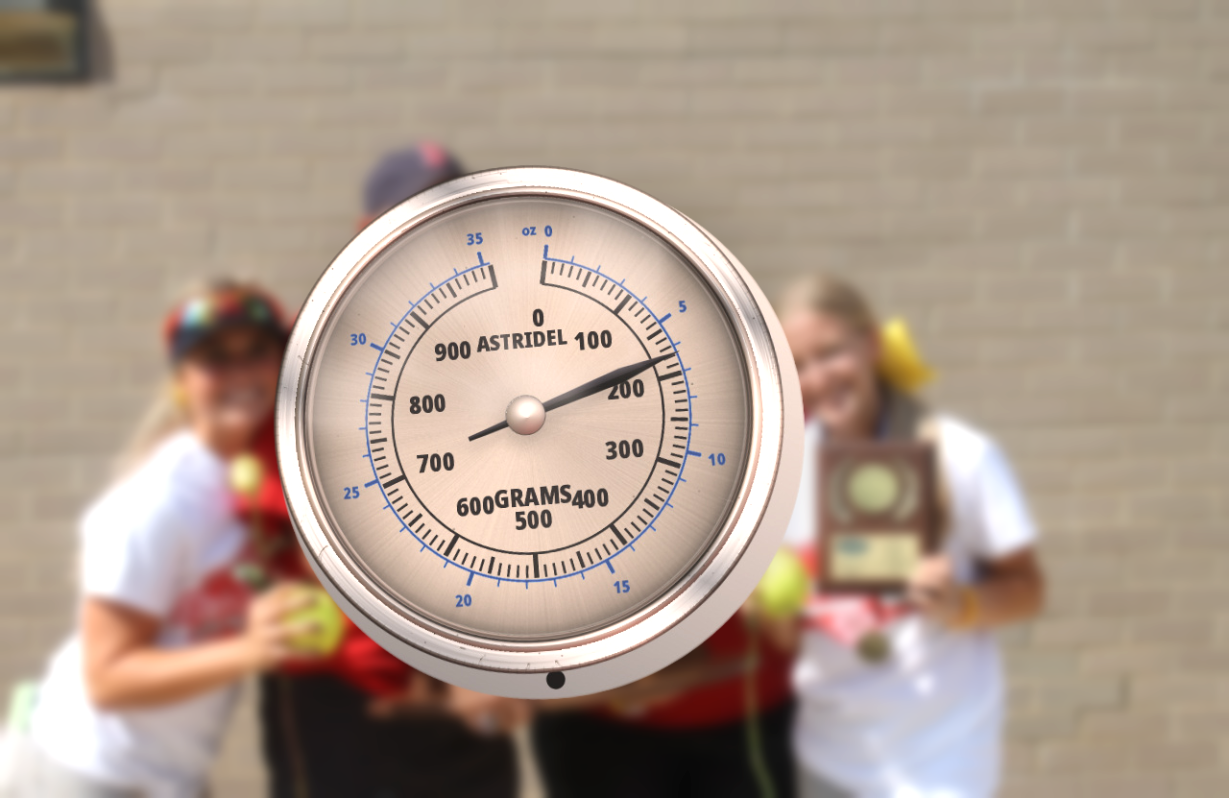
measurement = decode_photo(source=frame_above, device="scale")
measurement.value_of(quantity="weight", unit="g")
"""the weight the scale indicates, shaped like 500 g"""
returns 180 g
